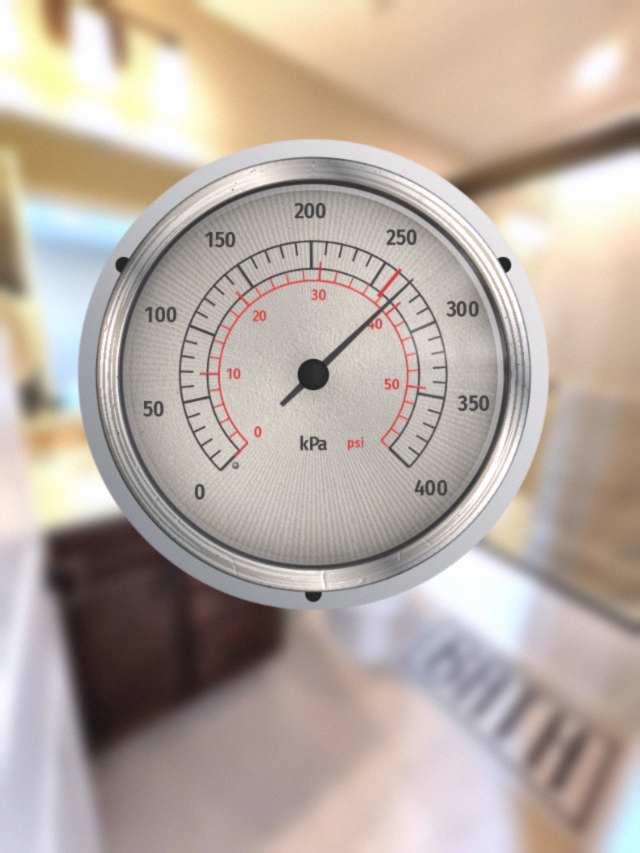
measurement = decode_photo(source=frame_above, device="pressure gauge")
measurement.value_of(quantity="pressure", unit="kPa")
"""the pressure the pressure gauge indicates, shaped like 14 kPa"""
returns 270 kPa
